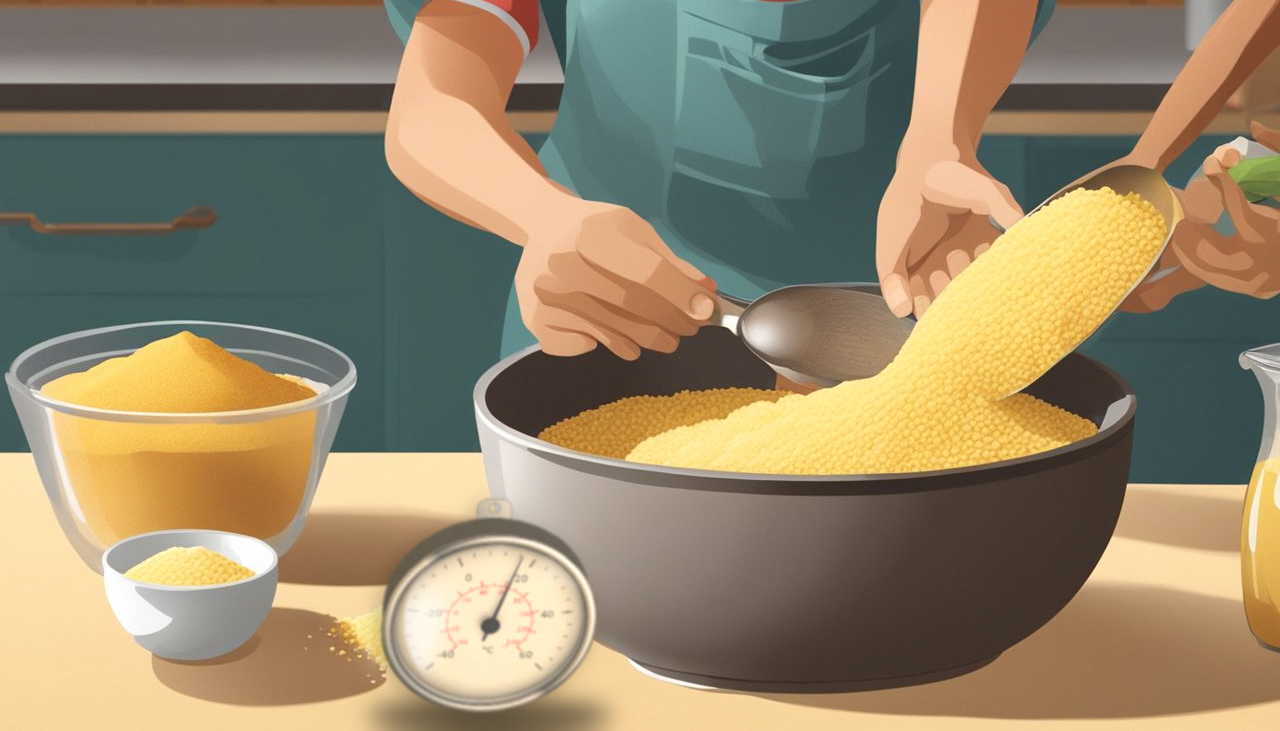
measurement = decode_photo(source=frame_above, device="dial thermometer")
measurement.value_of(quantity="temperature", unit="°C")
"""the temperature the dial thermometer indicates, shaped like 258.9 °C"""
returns 16 °C
